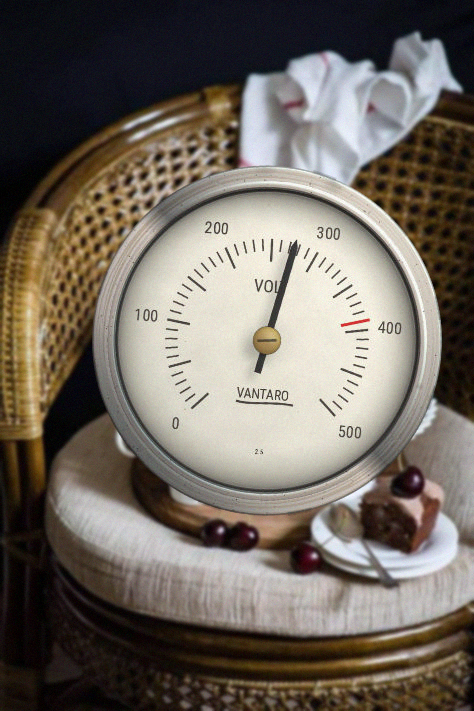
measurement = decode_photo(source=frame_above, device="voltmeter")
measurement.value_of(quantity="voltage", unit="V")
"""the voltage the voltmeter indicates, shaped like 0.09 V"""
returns 275 V
